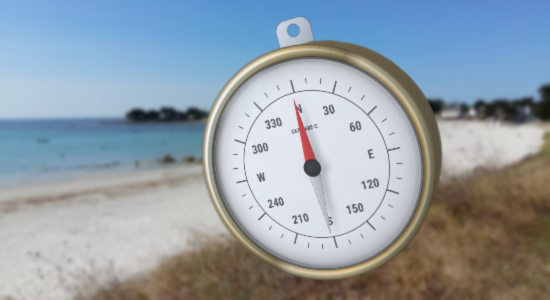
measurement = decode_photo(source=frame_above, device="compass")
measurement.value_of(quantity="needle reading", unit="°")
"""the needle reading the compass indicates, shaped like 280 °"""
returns 0 °
